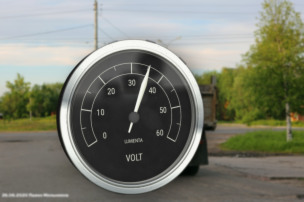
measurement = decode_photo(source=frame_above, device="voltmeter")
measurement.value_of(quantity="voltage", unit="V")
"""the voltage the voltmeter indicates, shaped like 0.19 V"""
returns 35 V
